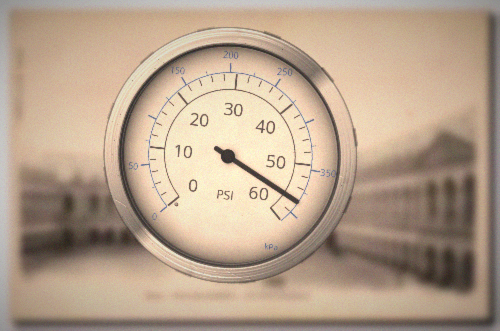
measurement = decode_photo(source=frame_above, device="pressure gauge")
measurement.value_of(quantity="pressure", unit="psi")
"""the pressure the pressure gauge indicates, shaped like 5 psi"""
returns 56 psi
